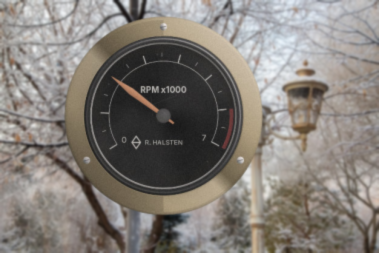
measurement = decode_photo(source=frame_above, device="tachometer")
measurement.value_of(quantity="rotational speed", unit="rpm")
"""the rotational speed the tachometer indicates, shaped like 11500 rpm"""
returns 2000 rpm
